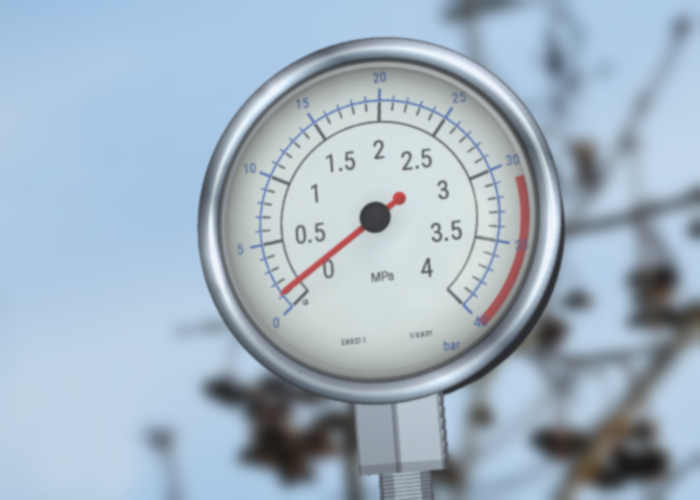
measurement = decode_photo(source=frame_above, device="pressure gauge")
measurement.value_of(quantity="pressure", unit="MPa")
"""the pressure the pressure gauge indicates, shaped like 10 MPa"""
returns 0.1 MPa
